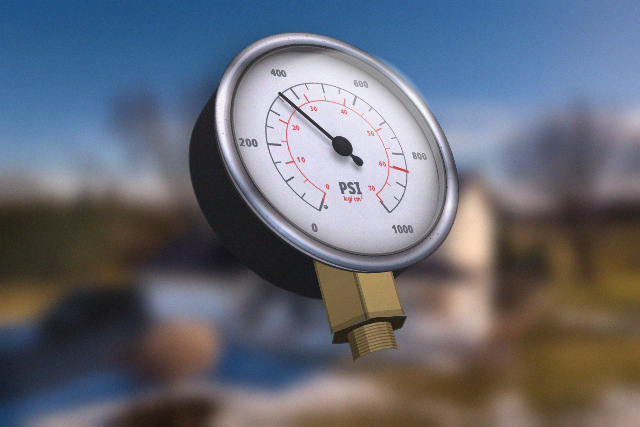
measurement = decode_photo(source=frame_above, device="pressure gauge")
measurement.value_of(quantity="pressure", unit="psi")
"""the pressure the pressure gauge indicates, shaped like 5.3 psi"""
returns 350 psi
